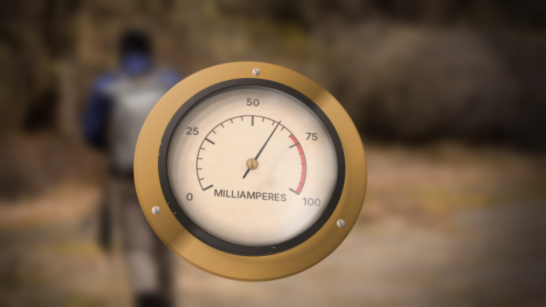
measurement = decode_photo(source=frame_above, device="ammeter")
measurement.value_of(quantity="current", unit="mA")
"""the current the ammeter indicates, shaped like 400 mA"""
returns 62.5 mA
